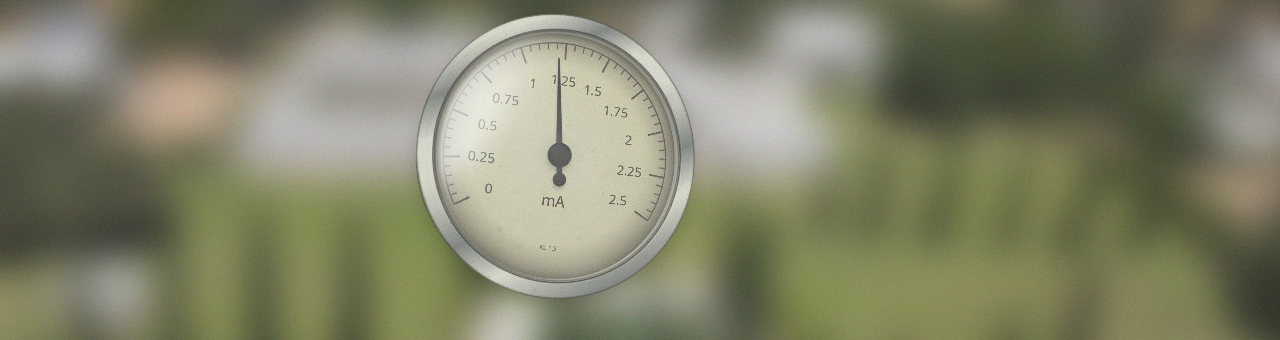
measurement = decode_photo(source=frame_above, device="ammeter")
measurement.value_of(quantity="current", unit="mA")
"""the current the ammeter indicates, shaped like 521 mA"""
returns 1.2 mA
